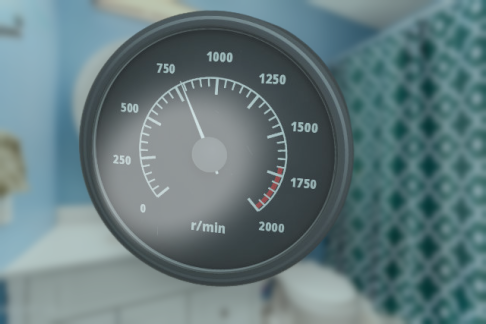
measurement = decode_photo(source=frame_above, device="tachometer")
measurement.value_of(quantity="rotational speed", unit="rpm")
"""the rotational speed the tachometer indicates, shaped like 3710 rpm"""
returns 800 rpm
